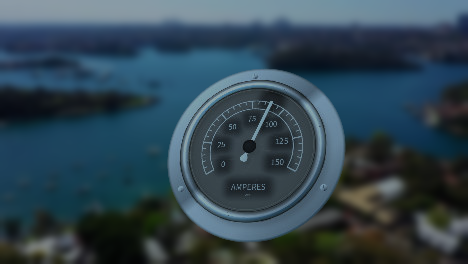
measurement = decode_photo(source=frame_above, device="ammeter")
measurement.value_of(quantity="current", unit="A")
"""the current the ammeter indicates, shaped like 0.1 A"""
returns 90 A
